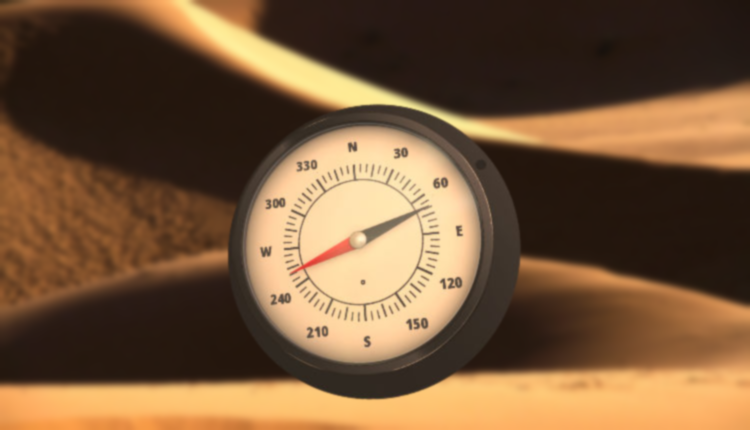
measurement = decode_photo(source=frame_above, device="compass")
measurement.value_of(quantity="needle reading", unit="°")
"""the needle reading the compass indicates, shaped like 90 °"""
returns 250 °
